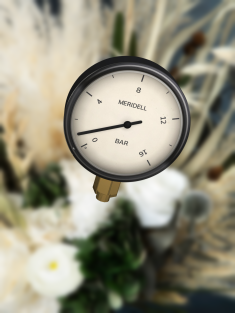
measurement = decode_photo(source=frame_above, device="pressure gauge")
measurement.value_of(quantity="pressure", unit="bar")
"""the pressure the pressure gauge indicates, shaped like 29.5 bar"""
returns 1 bar
